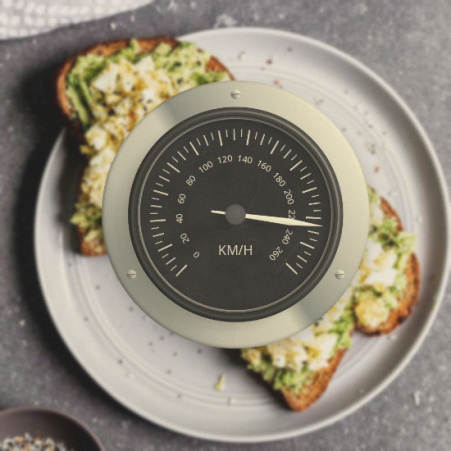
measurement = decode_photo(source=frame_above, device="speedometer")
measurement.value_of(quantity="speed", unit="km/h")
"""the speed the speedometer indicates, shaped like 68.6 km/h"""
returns 225 km/h
